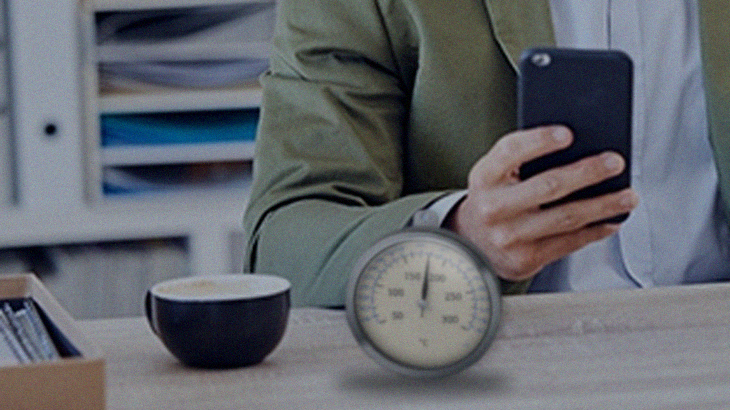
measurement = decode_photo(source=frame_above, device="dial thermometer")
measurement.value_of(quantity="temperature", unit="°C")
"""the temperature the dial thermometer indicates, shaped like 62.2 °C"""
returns 180 °C
